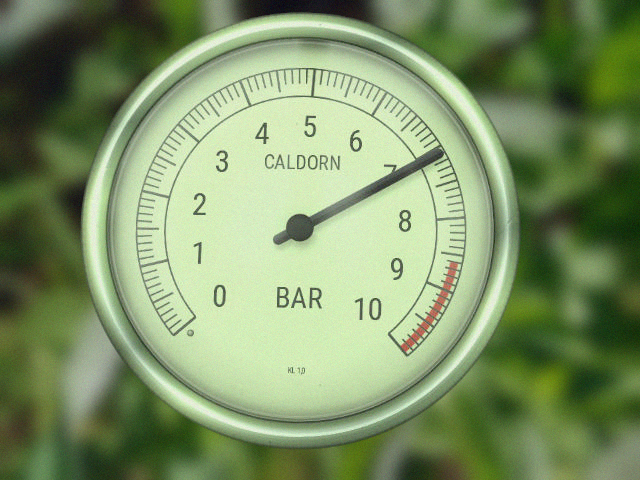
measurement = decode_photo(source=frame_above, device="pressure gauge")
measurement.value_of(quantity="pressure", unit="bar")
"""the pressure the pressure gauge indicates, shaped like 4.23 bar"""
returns 7.1 bar
